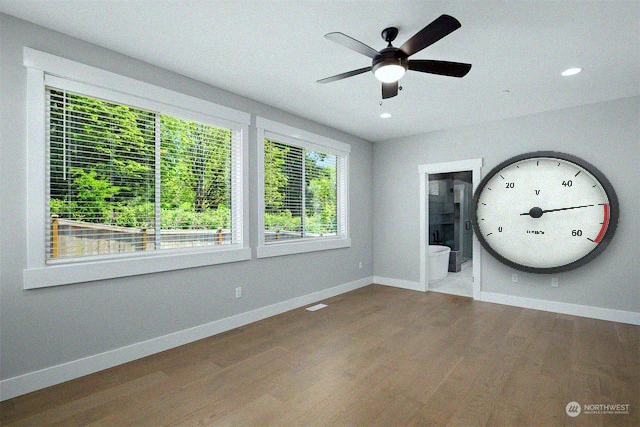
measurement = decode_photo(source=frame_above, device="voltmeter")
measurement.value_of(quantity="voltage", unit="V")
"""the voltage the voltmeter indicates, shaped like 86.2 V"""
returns 50 V
